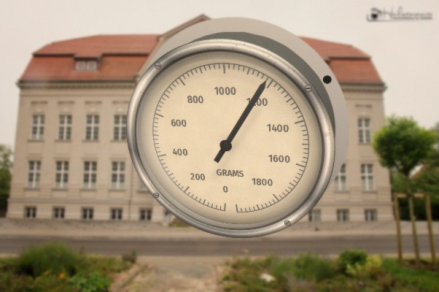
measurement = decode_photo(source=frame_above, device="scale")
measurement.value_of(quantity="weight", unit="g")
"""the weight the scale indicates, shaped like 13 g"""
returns 1180 g
